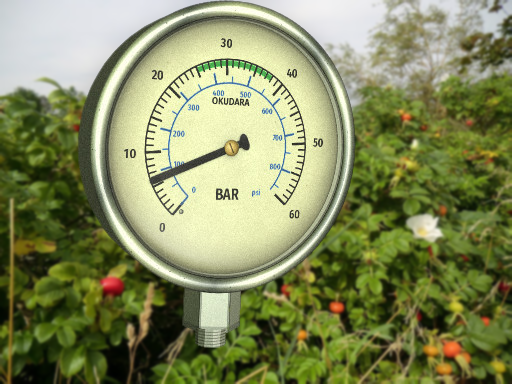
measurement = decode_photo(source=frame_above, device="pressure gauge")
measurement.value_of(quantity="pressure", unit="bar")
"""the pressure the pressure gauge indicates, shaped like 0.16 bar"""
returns 6 bar
